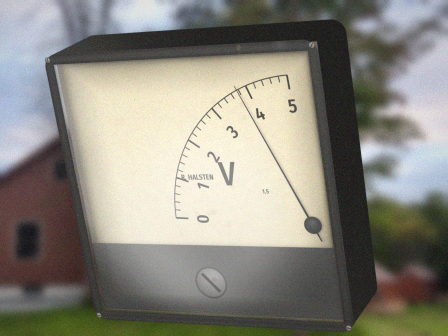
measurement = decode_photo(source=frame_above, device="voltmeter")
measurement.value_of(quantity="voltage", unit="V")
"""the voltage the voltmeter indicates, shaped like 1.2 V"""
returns 3.8 V
